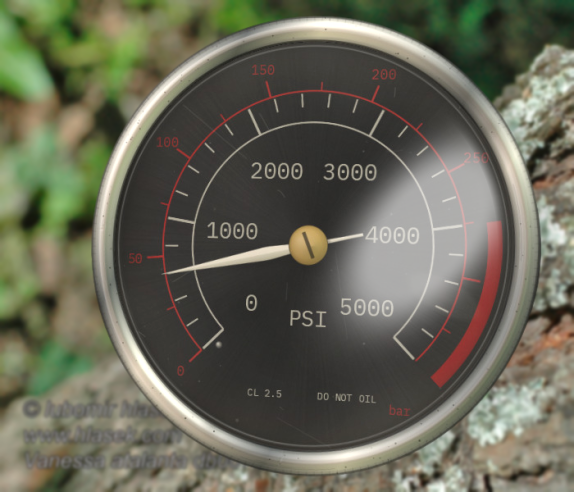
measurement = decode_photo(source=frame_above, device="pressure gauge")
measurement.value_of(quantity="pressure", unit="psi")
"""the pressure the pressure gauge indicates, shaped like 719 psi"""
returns 600 psi
